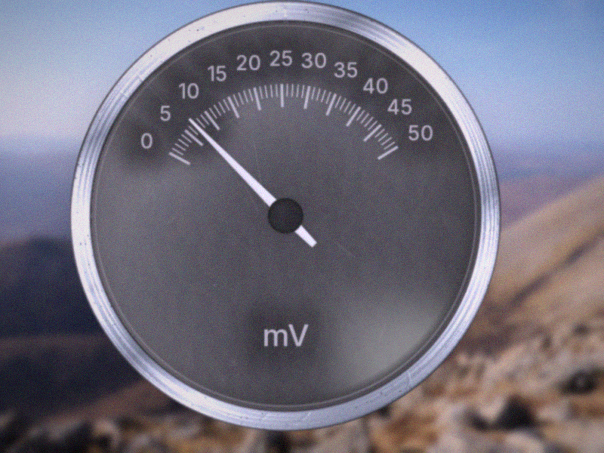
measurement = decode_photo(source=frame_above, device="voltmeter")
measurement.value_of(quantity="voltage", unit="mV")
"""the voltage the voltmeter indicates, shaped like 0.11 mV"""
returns 7 mV
